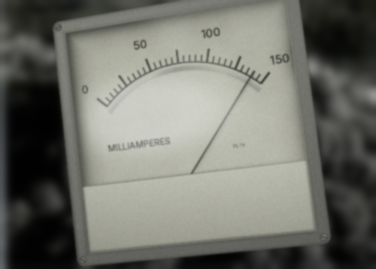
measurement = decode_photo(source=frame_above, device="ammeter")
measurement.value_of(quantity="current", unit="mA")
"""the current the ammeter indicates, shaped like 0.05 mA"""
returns 140 mA
